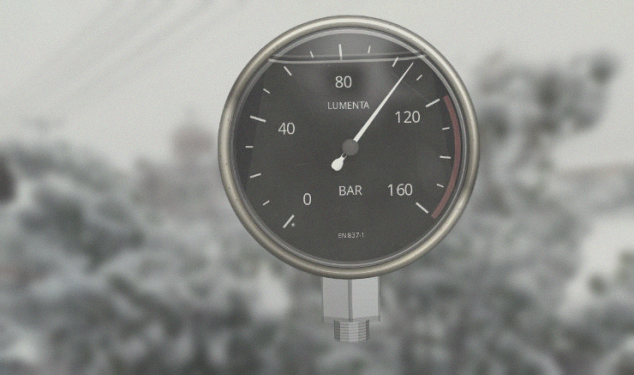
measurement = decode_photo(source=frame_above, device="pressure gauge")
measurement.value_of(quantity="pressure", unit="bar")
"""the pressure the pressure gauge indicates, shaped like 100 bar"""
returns 105 bar
